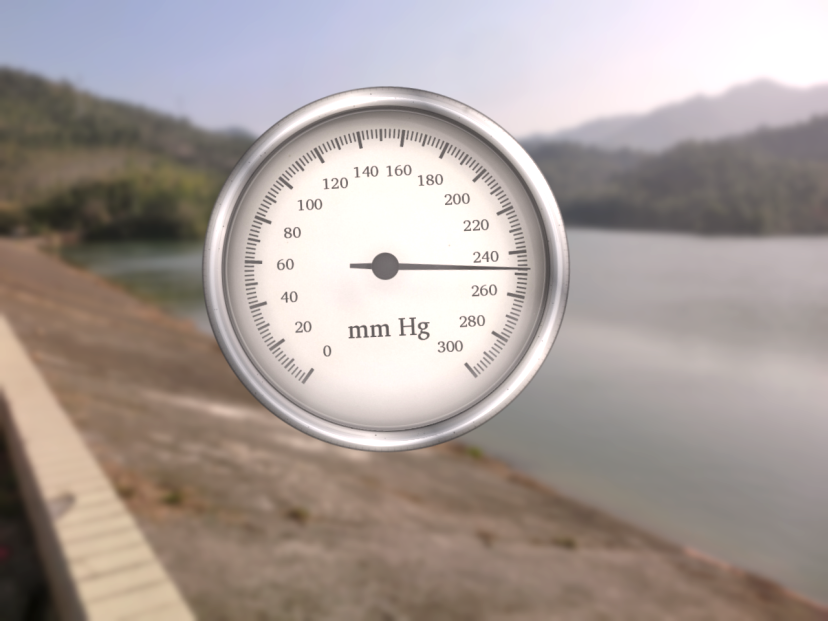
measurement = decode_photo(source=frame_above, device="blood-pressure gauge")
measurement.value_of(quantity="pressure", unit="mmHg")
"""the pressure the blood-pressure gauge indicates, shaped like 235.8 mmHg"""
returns 248 mmHg
